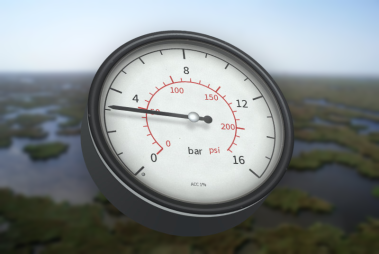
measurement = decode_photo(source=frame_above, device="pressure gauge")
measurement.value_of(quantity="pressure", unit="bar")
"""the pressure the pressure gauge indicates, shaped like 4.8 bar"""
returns 3 bar
